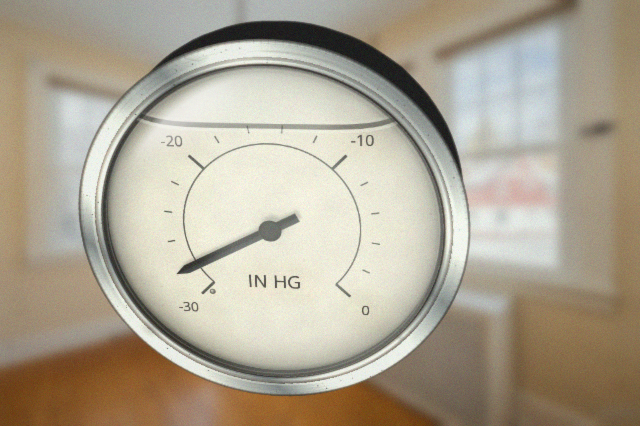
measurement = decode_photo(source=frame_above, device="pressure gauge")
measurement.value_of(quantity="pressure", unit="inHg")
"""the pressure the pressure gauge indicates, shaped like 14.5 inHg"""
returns -28 inHg
